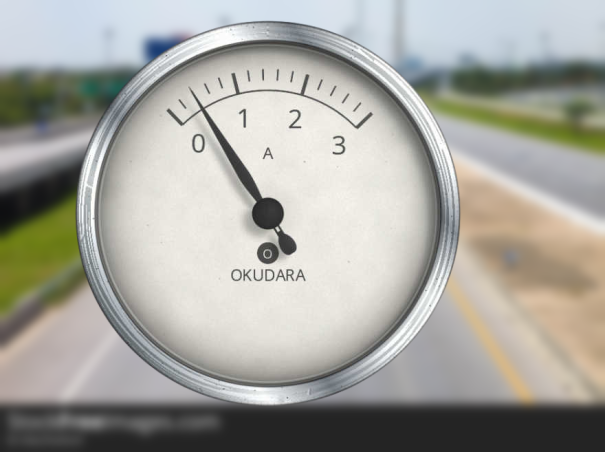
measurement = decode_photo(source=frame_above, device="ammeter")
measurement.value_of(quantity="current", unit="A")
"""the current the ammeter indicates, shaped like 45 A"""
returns 0.4 A
